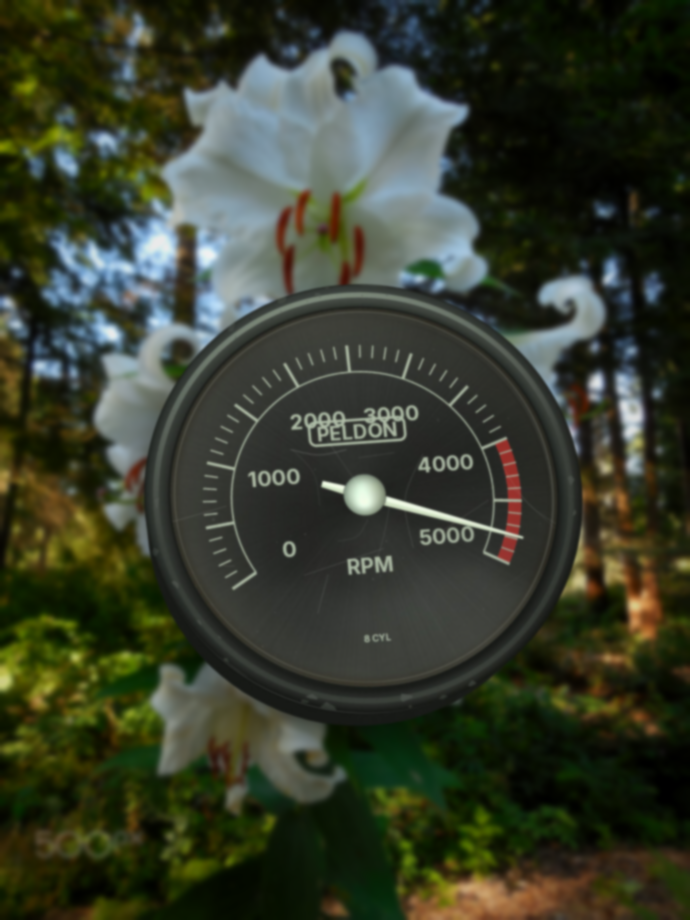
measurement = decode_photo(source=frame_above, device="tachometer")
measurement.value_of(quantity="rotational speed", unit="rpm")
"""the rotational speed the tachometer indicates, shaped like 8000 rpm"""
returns 4800 rpm
